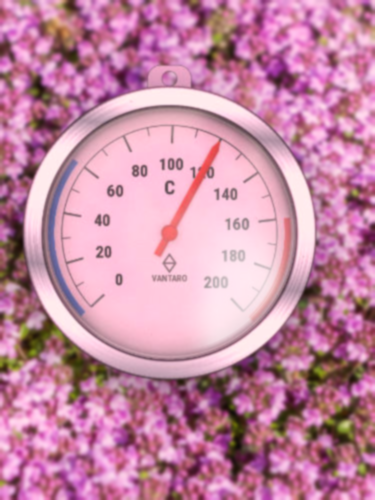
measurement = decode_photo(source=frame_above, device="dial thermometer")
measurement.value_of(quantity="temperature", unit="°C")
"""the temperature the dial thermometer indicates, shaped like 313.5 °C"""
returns 120 °C
